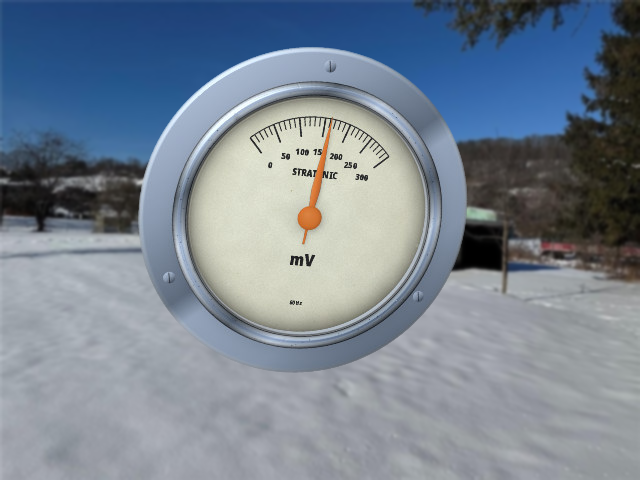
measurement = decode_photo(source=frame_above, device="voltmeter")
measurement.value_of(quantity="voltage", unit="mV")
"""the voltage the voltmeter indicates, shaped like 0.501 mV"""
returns 160 mV
